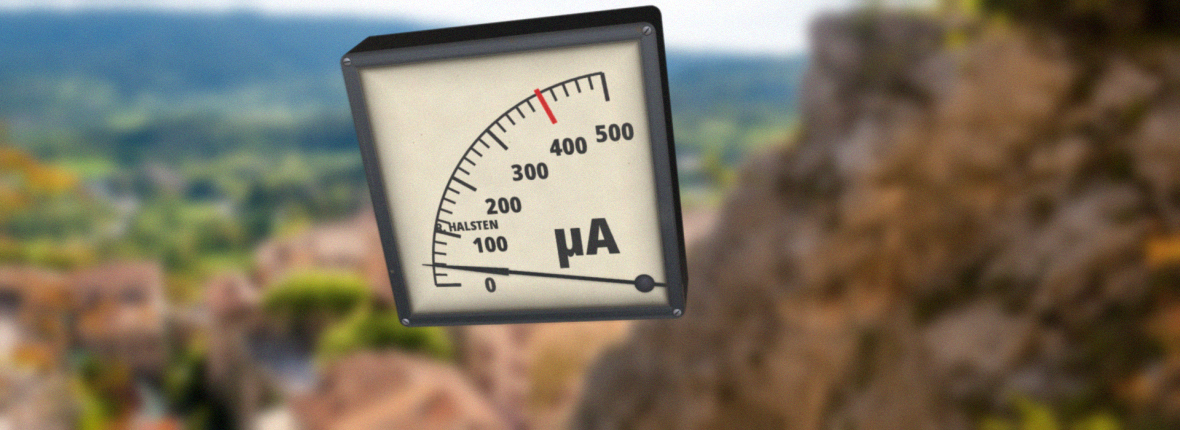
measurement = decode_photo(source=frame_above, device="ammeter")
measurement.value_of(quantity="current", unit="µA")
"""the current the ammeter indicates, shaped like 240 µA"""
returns 40 µA
